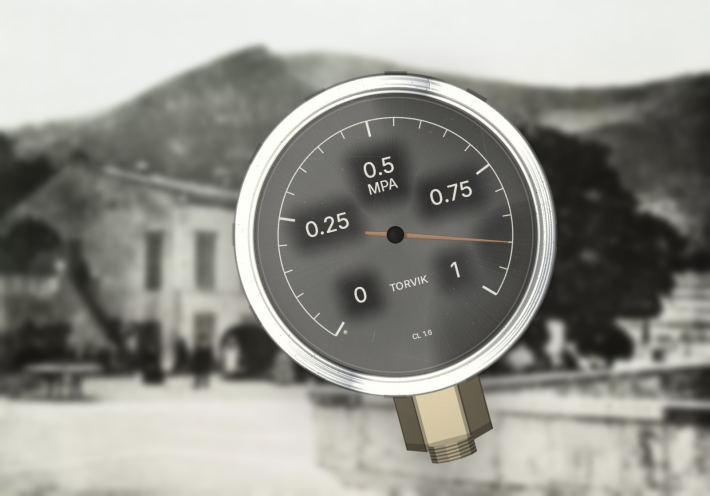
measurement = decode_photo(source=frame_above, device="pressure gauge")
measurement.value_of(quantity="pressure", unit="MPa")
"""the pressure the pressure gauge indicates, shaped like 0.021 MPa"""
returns 0.9 MPa
